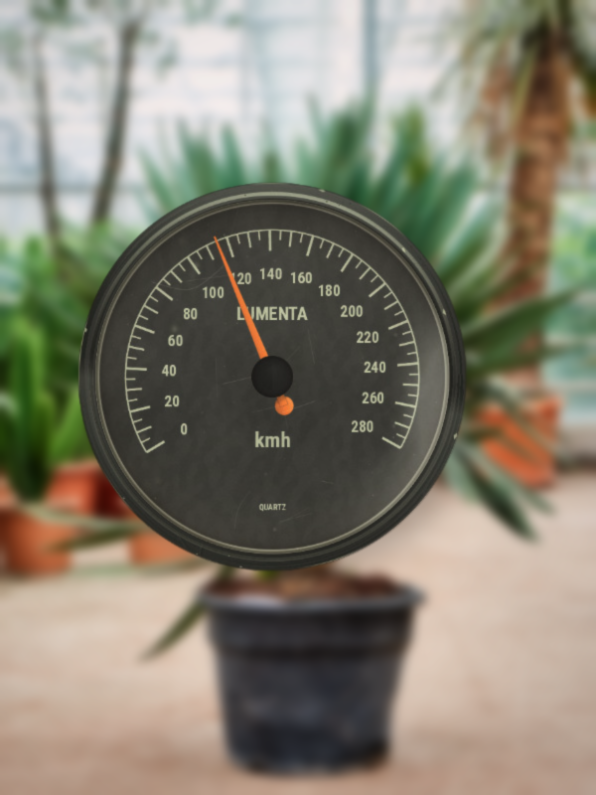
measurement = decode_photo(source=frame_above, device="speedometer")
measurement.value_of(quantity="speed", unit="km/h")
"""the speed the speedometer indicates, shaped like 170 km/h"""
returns 115 km/h
